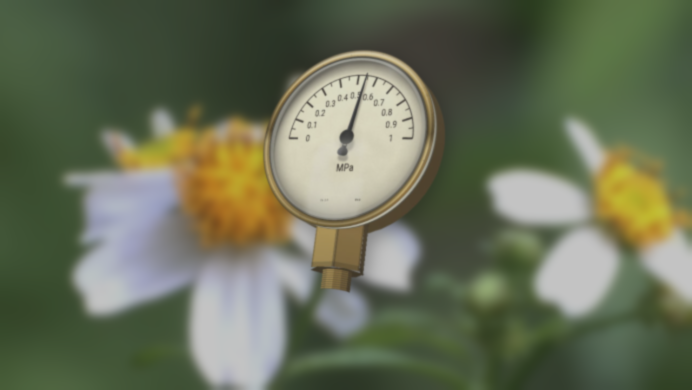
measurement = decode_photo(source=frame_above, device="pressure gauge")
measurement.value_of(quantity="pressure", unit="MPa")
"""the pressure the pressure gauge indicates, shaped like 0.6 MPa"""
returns 0.55 MPa
